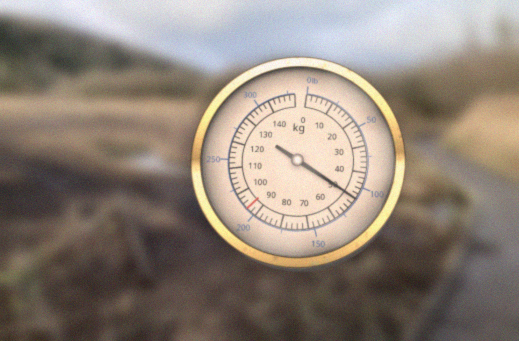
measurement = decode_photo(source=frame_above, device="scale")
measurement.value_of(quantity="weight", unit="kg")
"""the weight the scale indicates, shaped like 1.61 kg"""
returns 50 kg
